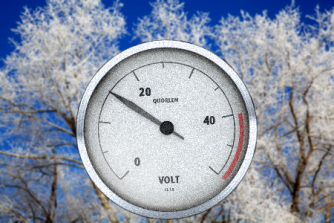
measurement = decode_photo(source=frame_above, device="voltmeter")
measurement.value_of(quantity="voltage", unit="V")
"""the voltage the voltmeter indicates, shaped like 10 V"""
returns 15 V
